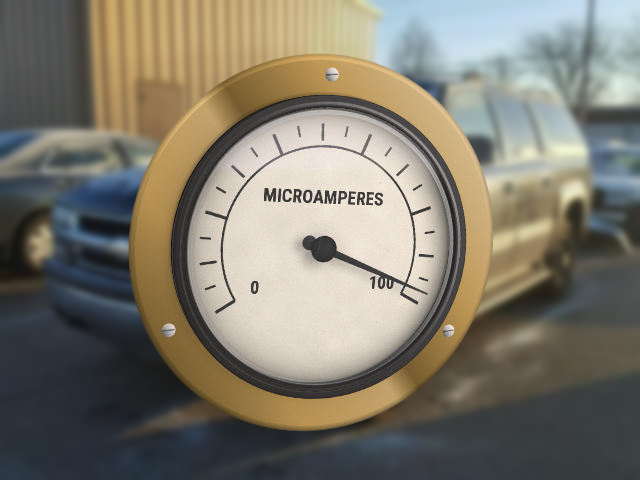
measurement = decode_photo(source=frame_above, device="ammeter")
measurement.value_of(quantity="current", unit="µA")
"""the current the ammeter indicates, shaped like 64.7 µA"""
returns 97.5 µA
